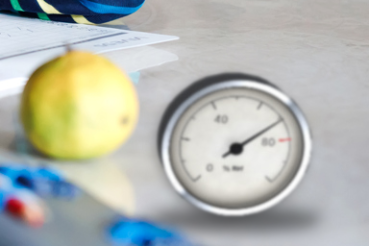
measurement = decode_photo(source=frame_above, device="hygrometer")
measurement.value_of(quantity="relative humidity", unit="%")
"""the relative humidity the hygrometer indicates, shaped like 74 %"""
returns 70 %
